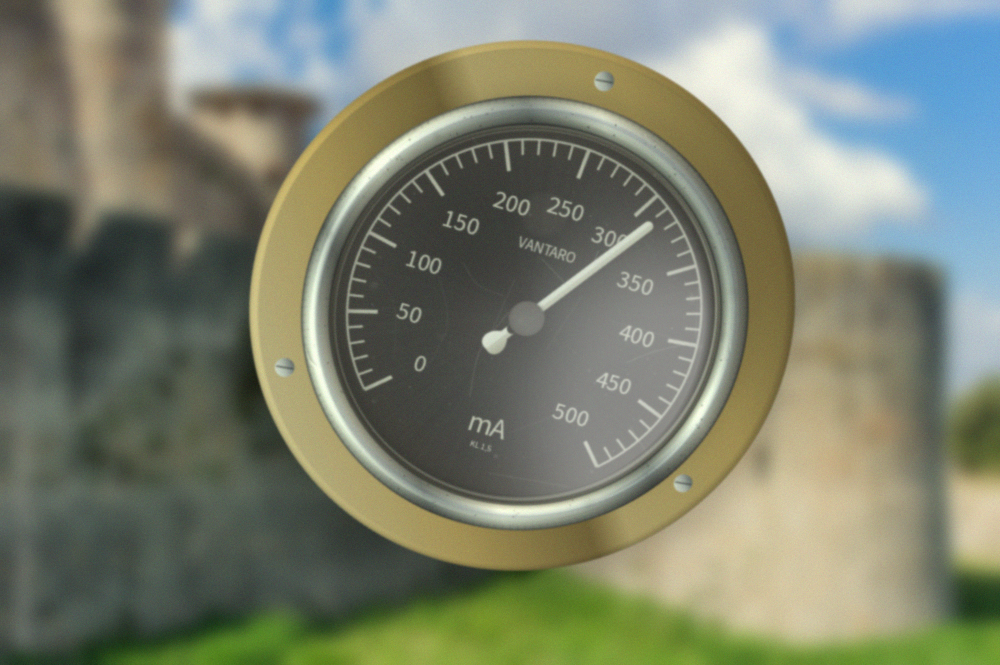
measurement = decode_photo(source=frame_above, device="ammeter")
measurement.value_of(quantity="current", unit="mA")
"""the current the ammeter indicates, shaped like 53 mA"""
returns 310 mA
